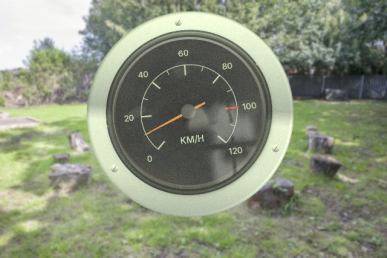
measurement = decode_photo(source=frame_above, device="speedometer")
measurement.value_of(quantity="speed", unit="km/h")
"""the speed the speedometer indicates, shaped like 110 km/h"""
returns 10 km/h
